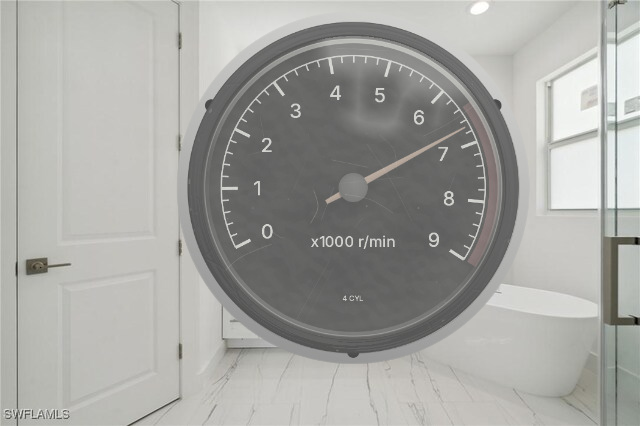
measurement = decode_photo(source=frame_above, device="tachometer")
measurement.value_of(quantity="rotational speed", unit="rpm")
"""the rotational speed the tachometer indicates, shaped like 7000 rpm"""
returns 6700 rpm
